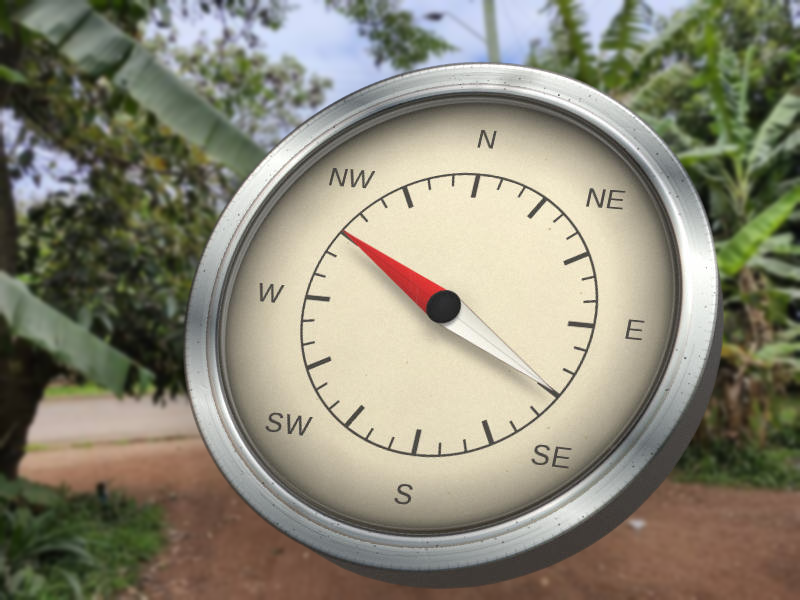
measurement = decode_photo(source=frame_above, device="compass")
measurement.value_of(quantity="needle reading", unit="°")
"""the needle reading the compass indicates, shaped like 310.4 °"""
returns 300 °
